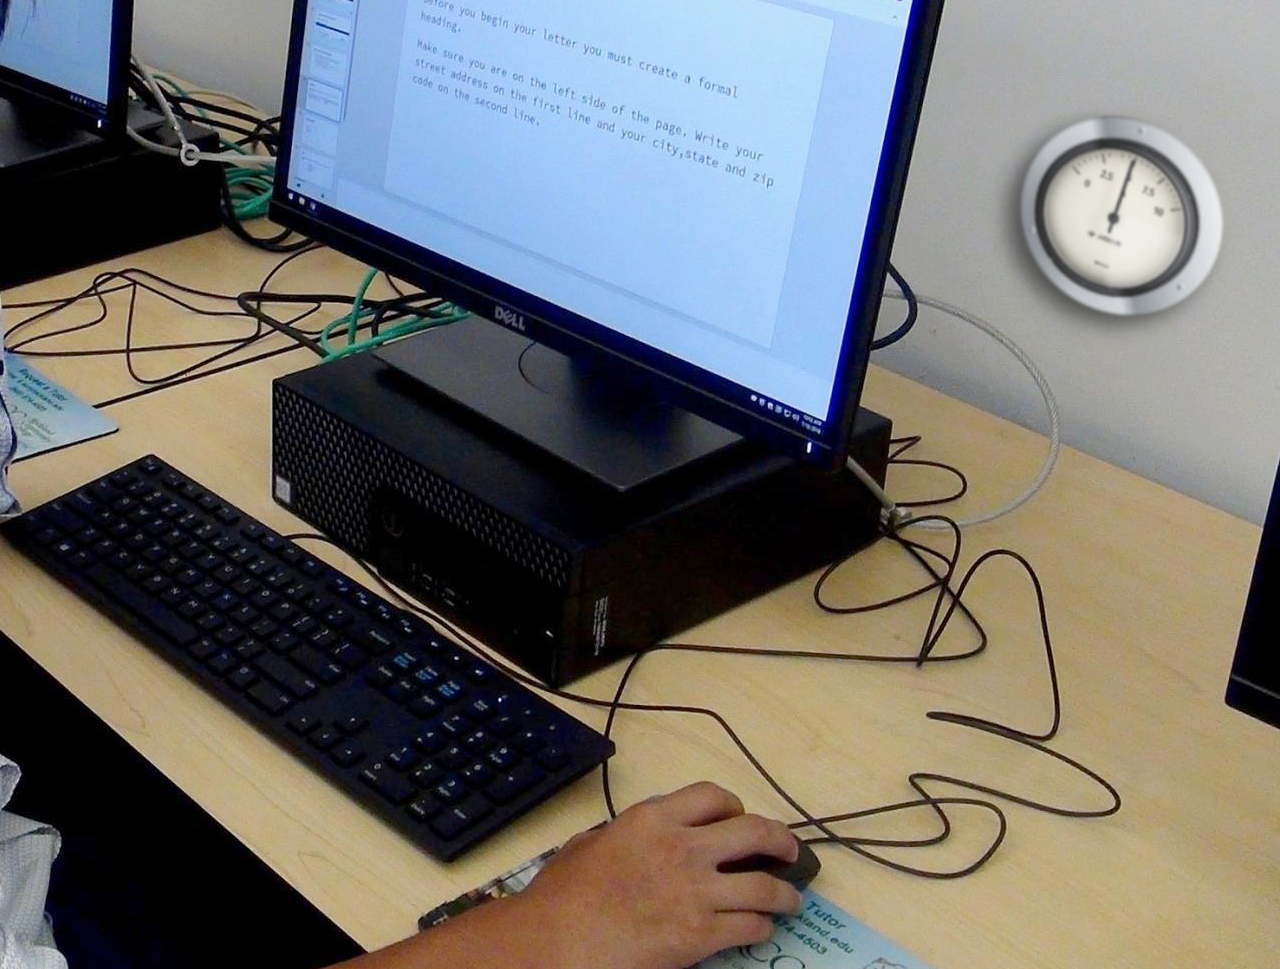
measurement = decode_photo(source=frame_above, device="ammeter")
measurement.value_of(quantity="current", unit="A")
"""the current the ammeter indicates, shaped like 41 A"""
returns 5 A
